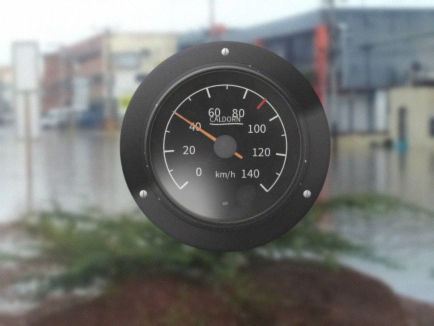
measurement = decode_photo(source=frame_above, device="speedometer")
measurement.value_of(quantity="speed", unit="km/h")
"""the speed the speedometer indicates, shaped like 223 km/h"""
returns 40 km/h
